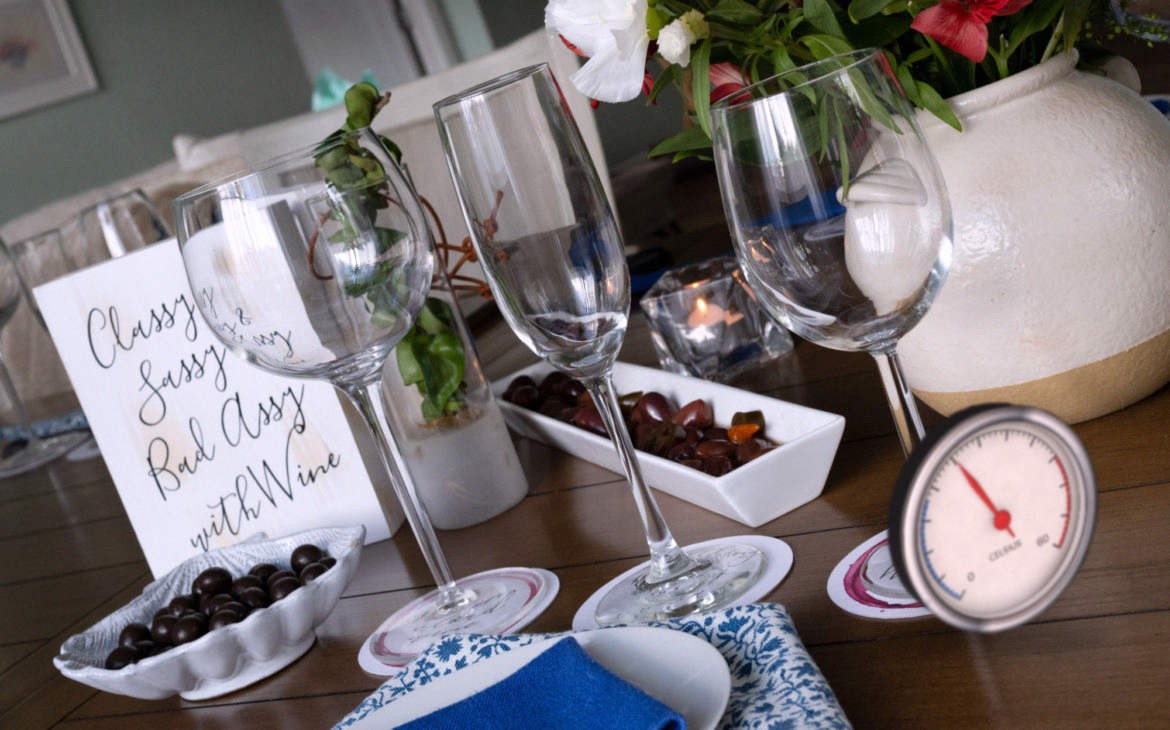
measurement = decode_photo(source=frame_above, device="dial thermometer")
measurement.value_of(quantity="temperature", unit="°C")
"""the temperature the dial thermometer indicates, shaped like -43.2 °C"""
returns 25 °C
